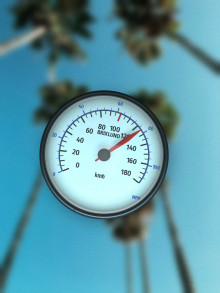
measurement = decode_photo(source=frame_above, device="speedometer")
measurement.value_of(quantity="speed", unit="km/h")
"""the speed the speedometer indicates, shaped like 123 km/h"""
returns 125 km/h
